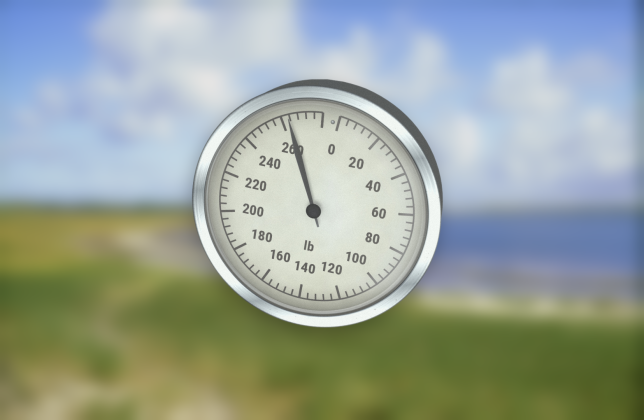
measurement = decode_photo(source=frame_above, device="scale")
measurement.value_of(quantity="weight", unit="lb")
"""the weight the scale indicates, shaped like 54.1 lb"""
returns 264 lb
